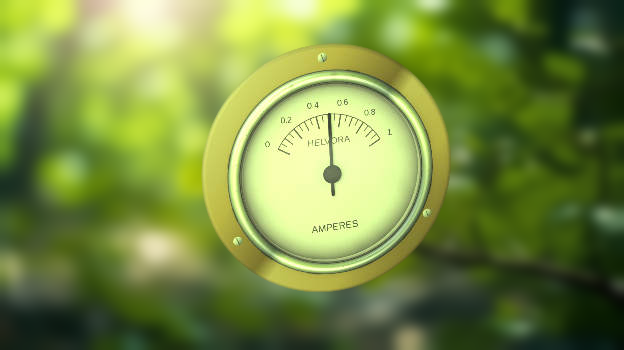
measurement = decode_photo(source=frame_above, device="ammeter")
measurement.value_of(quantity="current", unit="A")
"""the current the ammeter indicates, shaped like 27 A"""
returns 0.5 A
